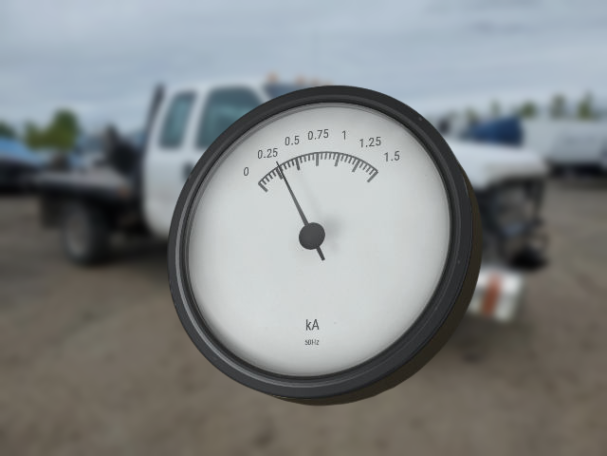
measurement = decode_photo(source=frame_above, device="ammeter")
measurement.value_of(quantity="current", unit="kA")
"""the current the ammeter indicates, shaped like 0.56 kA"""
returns 0.3 kA
